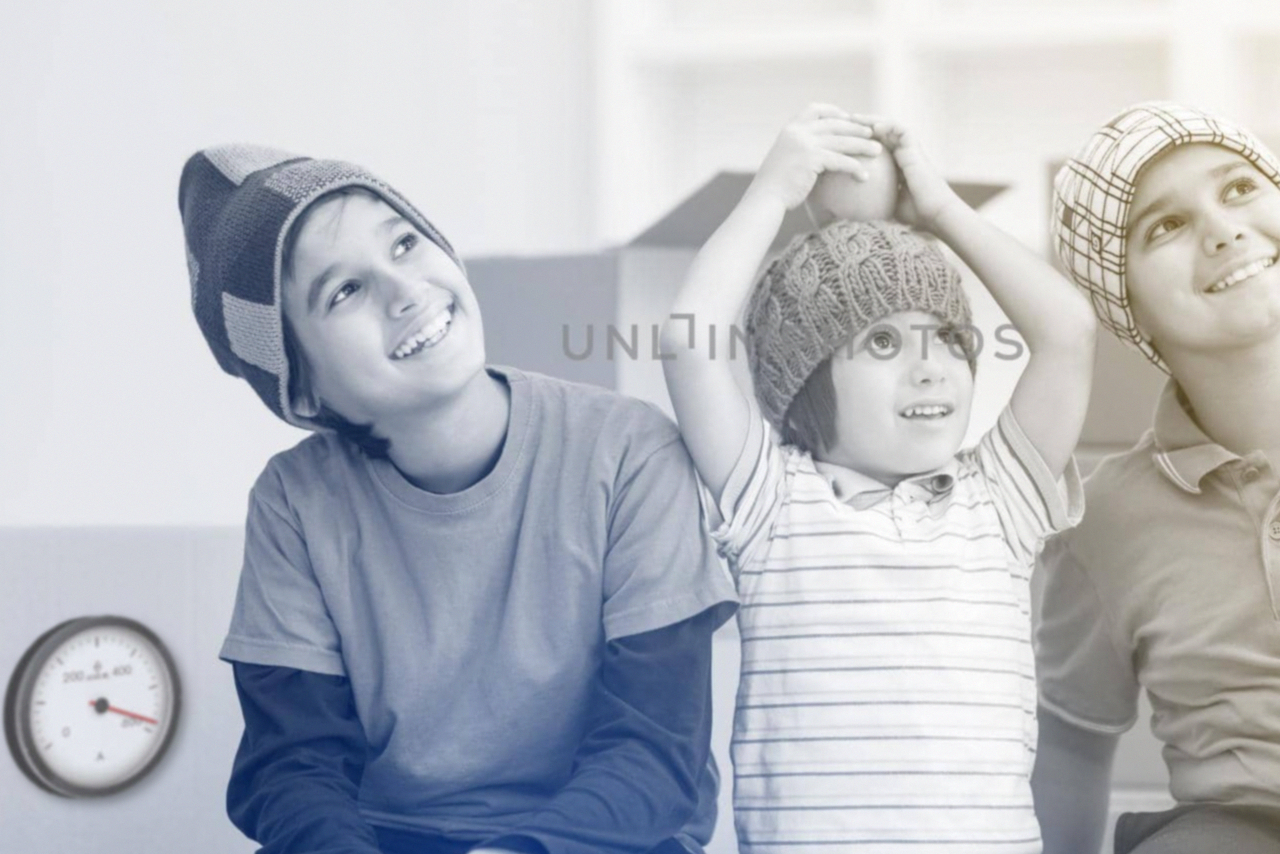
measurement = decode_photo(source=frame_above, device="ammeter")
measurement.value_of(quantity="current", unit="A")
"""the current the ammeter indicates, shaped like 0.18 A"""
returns 580 A
